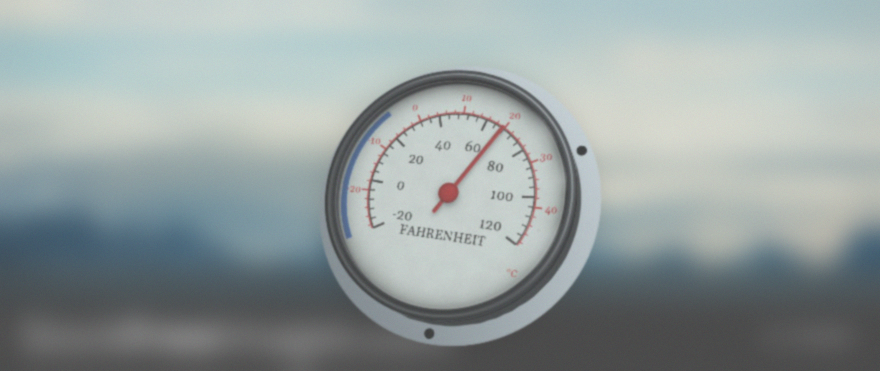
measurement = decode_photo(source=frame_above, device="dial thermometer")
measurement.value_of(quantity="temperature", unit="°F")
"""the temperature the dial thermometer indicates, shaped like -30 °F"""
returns 68 °F
